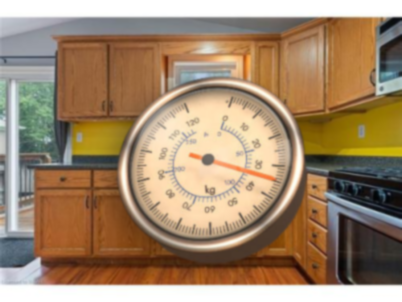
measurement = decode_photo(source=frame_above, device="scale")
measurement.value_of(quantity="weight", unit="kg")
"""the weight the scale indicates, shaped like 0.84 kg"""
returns 35 kg
